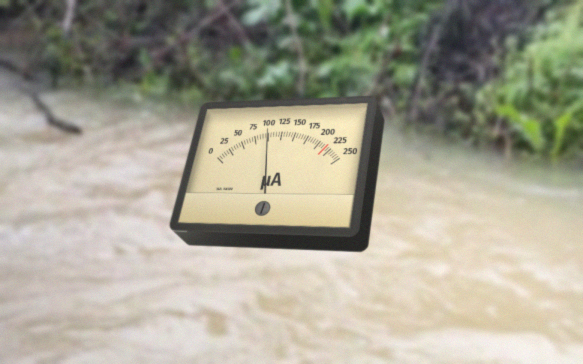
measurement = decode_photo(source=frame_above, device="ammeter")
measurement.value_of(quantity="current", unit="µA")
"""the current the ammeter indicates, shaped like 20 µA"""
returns 100 µA
